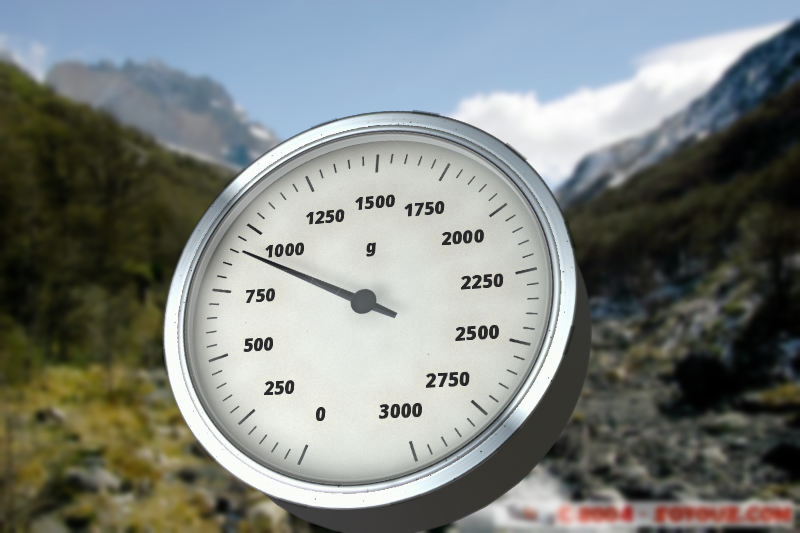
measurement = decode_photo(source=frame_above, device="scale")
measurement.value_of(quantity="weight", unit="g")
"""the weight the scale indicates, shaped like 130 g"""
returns 900 g
